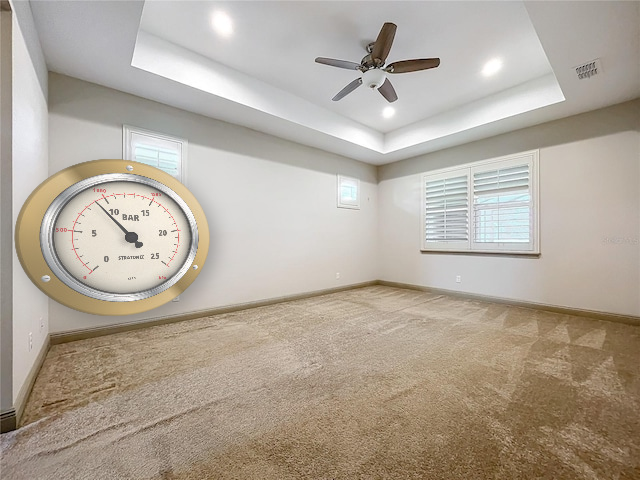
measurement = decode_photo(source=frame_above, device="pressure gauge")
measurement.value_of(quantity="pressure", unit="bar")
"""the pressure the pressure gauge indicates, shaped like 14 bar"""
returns 9 bar
